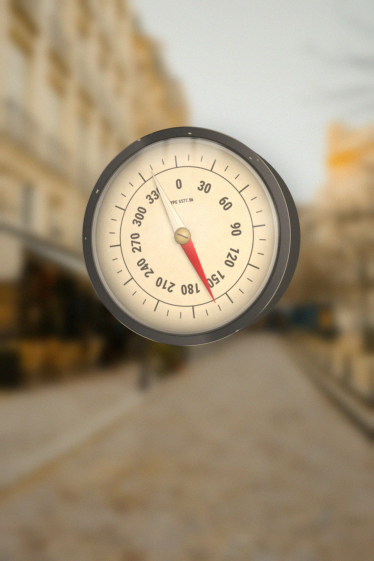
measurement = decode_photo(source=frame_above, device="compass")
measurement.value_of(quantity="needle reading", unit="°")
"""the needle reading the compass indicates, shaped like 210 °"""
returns 160 °
